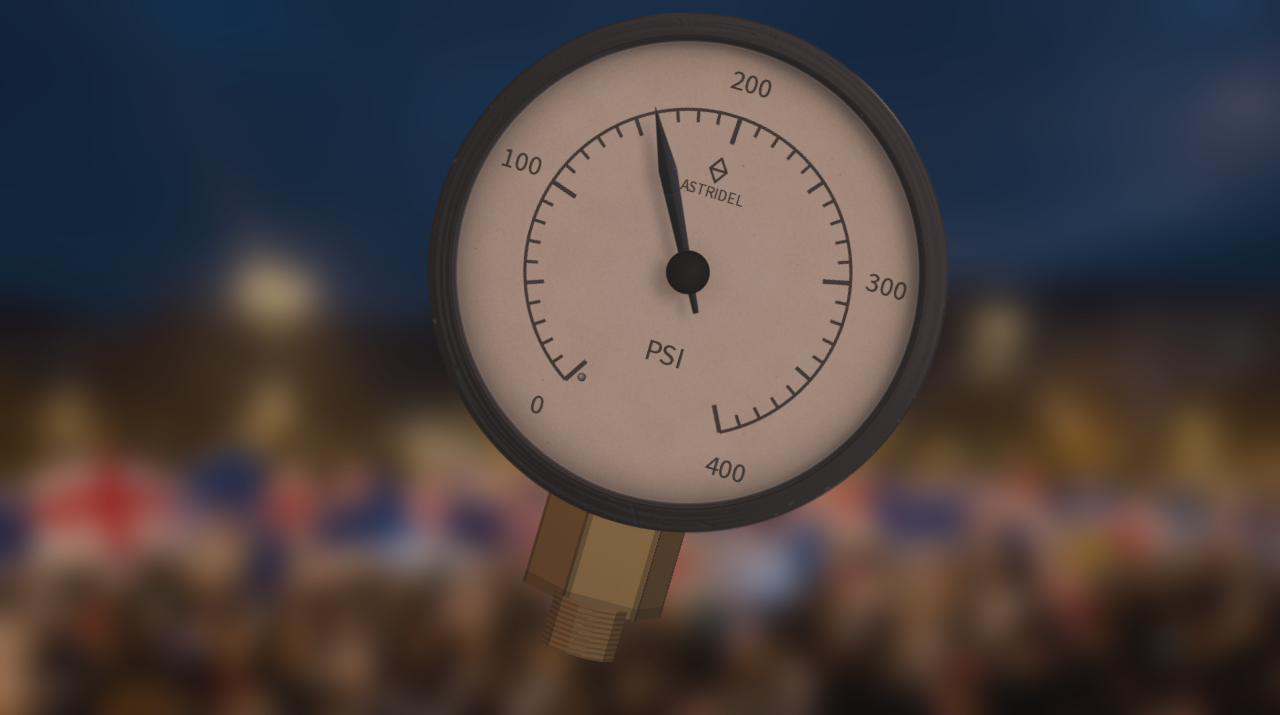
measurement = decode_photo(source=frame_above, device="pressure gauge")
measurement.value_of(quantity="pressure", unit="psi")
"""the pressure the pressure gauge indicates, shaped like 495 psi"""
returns 160 psi
